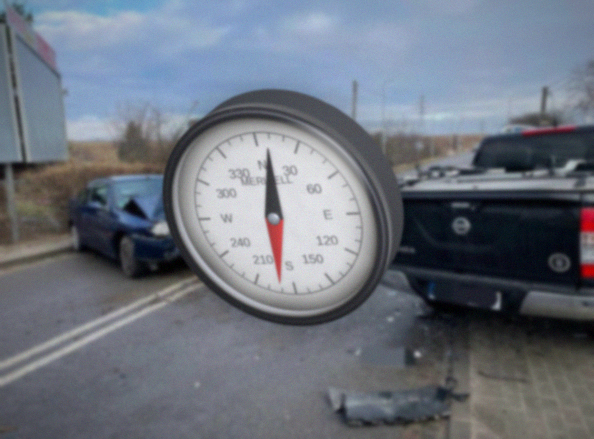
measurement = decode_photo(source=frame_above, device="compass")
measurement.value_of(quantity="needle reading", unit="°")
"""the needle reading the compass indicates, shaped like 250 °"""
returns 190 °
